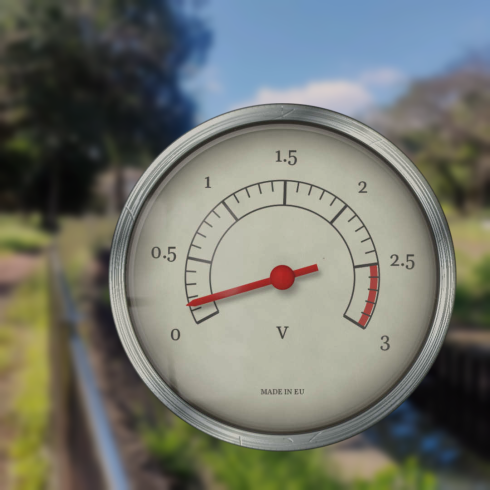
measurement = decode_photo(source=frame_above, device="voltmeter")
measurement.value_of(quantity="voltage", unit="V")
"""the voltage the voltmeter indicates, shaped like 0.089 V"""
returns 0.15 V
